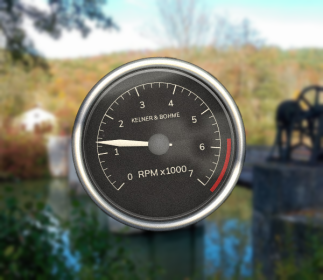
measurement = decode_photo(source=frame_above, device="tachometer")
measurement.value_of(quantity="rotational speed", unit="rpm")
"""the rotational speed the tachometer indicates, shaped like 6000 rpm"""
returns 1300 rpm
